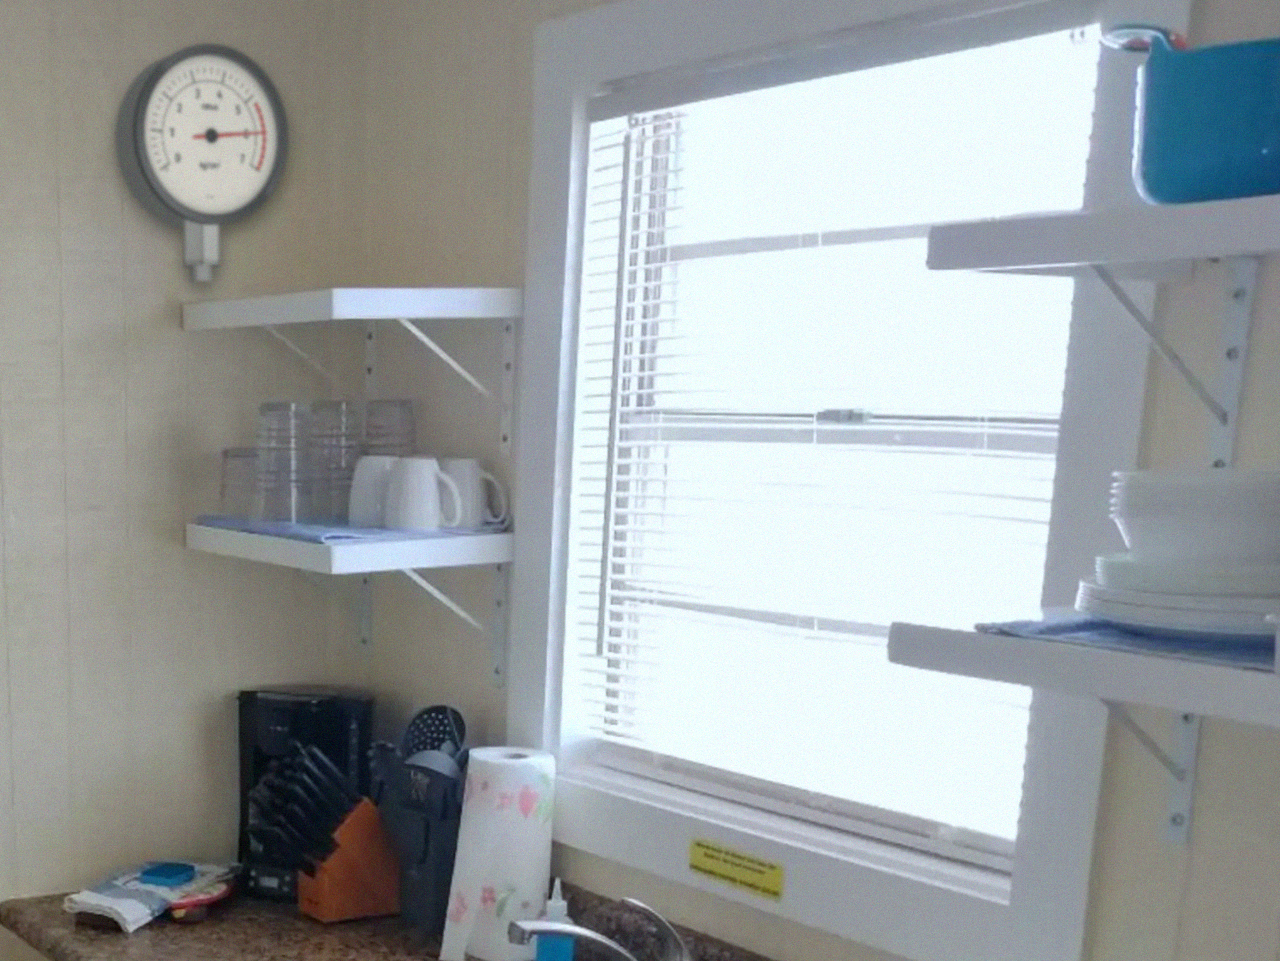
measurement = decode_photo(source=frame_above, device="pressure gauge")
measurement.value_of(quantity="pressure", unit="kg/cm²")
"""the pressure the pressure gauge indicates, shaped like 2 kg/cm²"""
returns 6 kg/cm²
